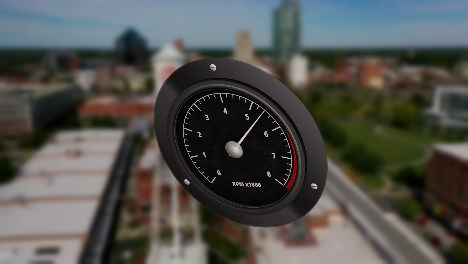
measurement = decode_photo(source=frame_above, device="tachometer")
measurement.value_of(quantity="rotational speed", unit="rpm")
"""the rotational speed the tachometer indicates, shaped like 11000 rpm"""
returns 5400 rpm
